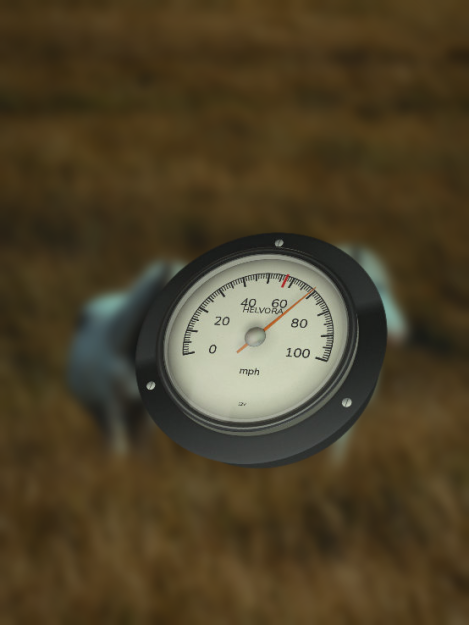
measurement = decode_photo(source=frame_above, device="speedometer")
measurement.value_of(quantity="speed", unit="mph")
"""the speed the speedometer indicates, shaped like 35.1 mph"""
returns 70 mph
